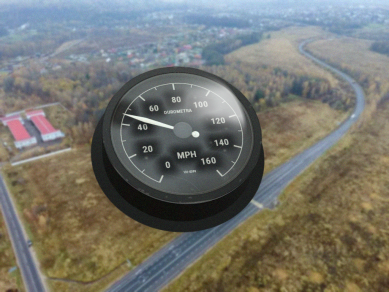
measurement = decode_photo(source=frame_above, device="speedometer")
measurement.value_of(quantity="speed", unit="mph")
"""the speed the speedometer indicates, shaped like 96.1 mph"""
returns 45 mph
